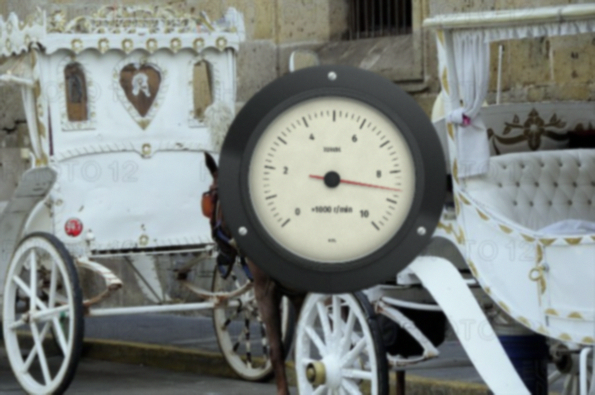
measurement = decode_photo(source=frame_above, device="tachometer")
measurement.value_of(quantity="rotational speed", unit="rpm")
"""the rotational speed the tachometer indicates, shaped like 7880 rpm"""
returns 8600 rpm
